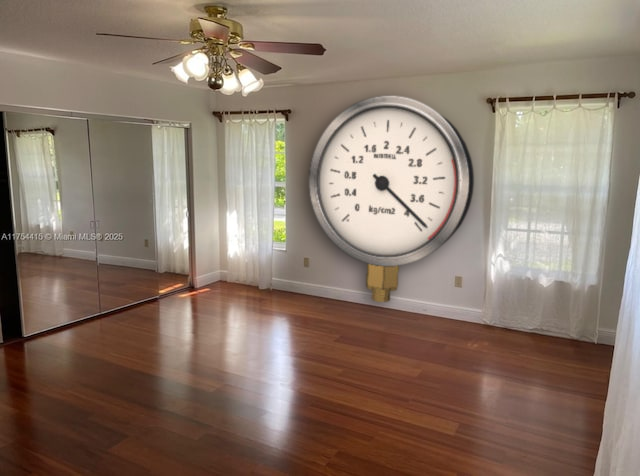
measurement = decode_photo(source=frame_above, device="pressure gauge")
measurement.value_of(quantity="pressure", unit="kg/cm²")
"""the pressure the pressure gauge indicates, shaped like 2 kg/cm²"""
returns 3.9 kg/cm²
